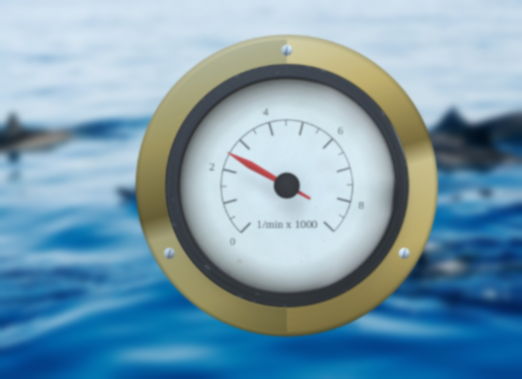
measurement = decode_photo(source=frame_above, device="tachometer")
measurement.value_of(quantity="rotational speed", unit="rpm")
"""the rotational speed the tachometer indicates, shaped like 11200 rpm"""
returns 2500 rpm
